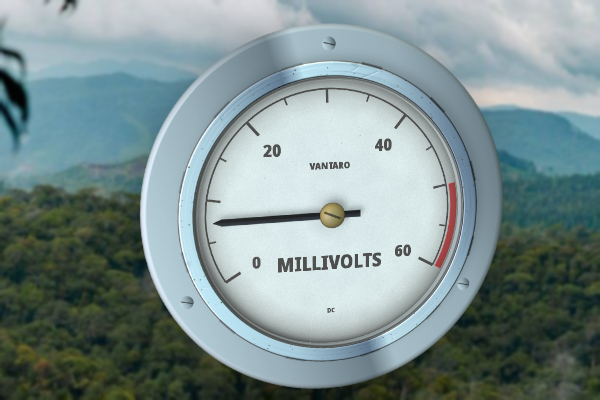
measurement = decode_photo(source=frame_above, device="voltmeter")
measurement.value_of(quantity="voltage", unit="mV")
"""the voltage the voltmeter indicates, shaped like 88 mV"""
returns 7.5 mV
